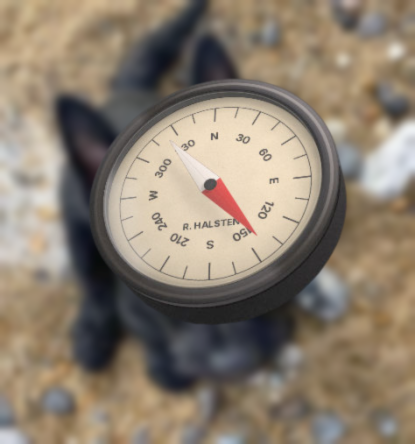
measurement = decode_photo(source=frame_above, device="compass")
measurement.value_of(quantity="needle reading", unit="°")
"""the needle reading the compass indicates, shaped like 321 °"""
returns 142.5 °
